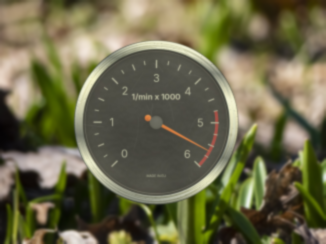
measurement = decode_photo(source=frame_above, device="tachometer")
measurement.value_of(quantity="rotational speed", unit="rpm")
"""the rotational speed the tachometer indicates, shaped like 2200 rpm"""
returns 5625 rpm
